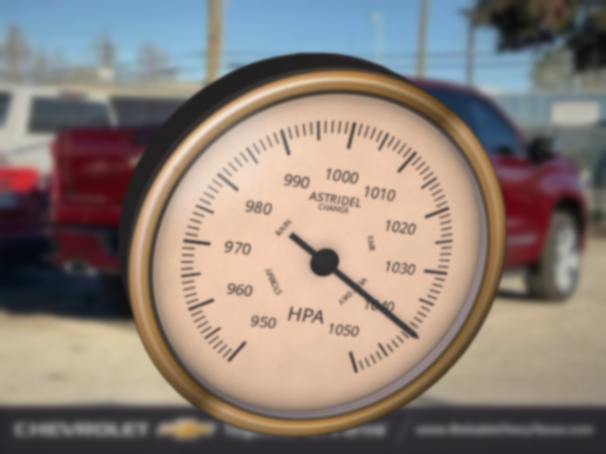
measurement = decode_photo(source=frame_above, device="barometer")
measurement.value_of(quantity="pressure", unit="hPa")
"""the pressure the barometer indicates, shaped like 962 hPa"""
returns 1040 hPa
